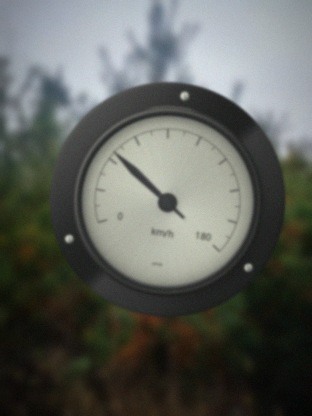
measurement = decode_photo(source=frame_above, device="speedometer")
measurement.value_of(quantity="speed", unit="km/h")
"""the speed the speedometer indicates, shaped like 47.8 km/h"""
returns 45 km/h
